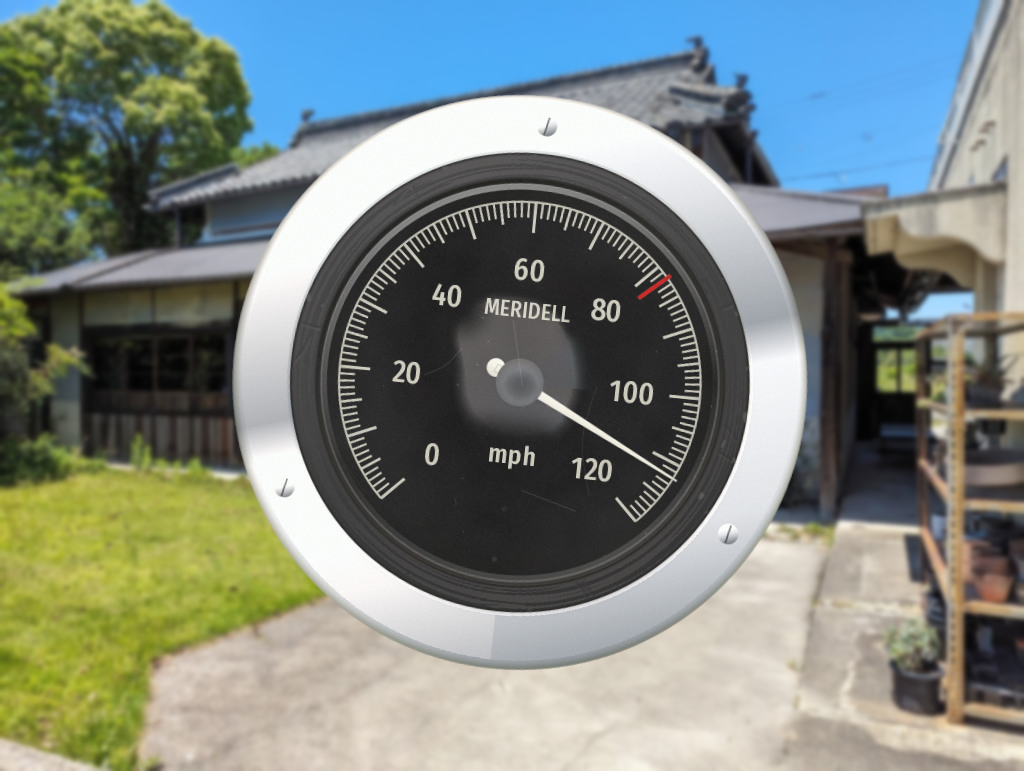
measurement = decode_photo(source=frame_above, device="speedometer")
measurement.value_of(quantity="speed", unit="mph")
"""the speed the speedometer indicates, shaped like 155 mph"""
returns 112 mph
